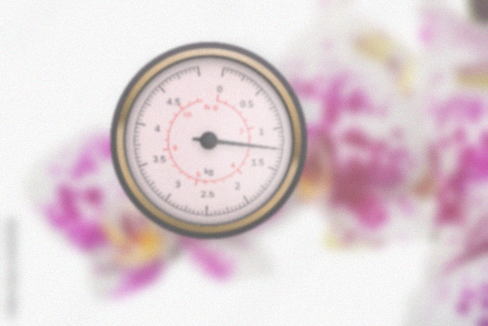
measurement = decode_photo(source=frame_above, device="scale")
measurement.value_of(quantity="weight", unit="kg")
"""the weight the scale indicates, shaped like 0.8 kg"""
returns 1.25 kg
